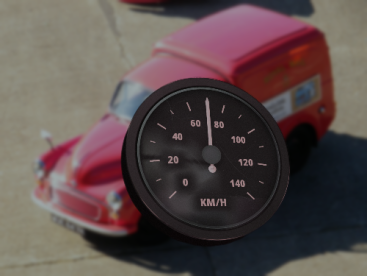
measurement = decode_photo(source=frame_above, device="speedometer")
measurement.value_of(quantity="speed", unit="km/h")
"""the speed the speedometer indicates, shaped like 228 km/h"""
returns 70 km/h
